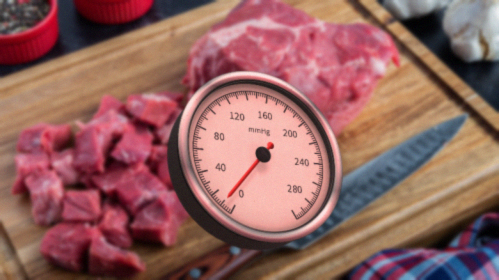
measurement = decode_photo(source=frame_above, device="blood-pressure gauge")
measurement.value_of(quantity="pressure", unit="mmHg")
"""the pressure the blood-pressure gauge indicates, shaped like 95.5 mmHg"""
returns 10 mmHg
